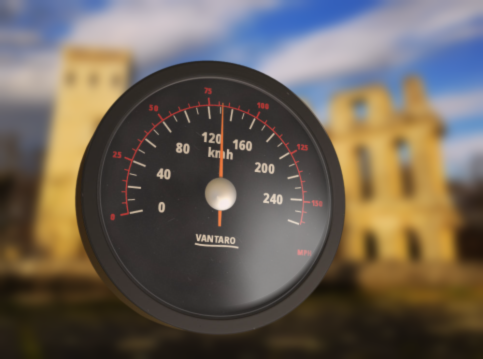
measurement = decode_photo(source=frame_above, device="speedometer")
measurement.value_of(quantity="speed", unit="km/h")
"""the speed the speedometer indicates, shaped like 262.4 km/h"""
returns 130 km/h
